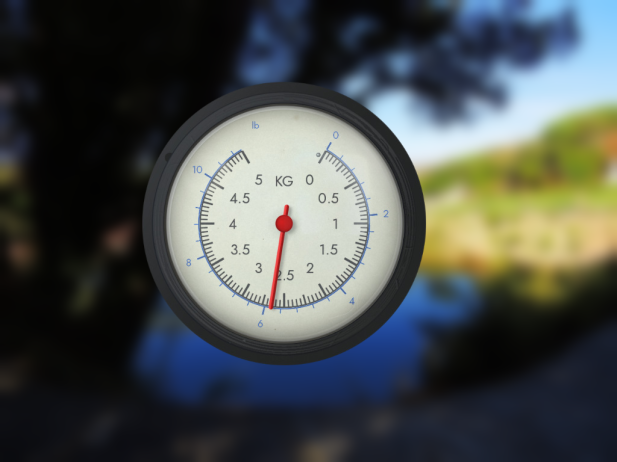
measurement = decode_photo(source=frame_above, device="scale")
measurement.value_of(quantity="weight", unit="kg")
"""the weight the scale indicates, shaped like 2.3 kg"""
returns 2.65 kg
